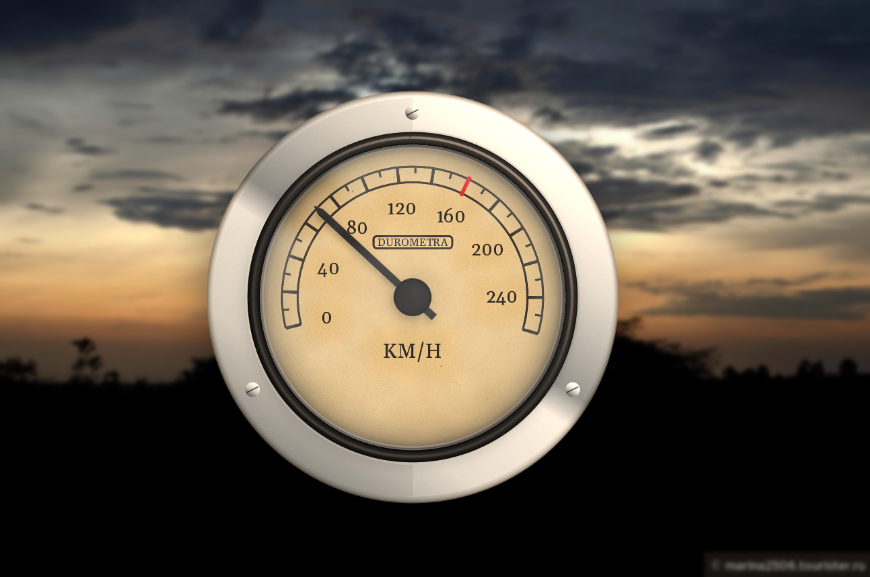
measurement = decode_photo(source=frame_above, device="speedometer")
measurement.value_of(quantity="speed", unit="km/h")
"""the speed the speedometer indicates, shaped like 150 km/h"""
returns 70 km/h
